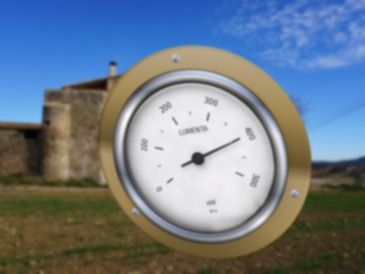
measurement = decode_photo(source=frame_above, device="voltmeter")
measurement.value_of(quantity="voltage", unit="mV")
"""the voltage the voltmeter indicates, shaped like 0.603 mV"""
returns 400 mV
